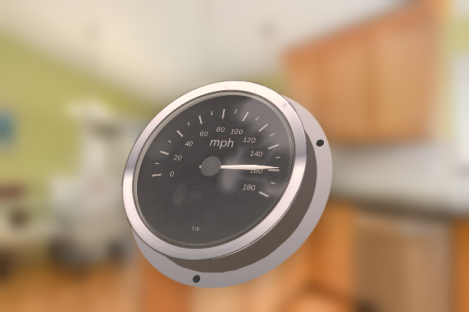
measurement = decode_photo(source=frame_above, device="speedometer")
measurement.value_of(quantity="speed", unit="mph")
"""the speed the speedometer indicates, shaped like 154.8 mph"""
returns 160 mph
